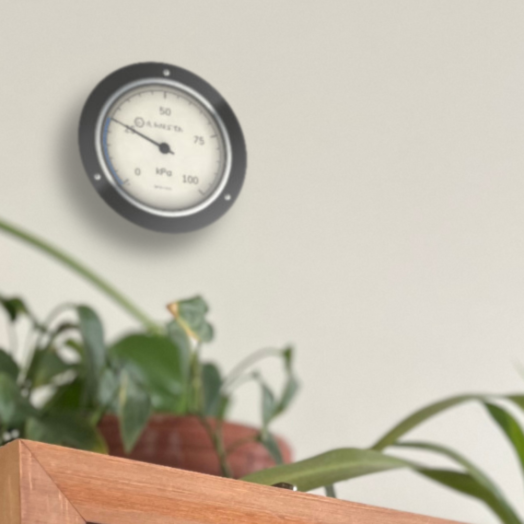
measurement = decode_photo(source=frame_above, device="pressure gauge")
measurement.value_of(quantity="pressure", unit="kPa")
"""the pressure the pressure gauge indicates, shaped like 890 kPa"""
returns 25 kPa
